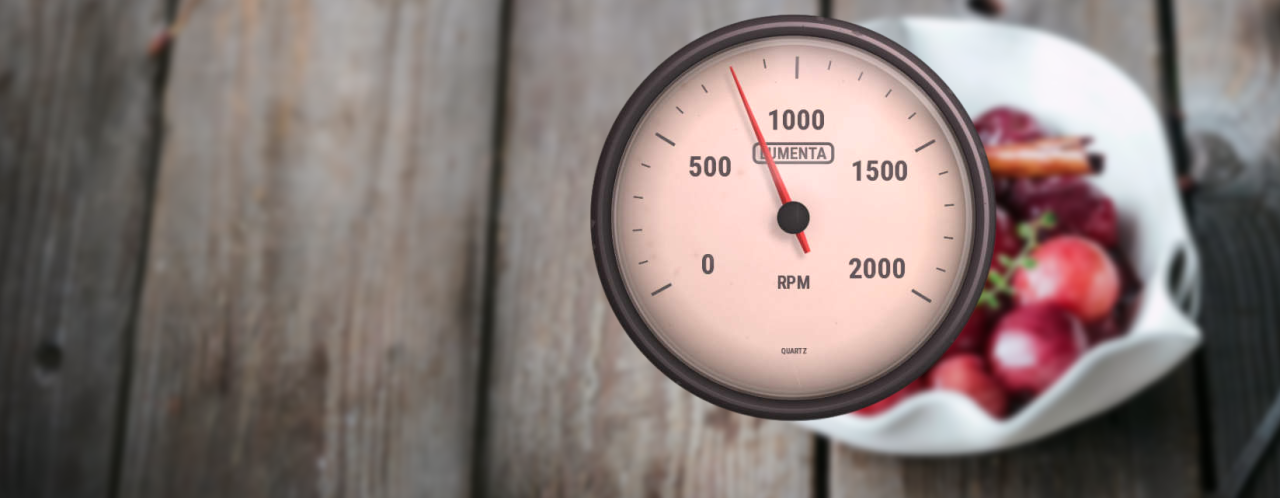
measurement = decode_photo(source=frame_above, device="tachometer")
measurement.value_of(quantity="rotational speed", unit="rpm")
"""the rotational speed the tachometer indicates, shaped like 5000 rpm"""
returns 800 rpm
